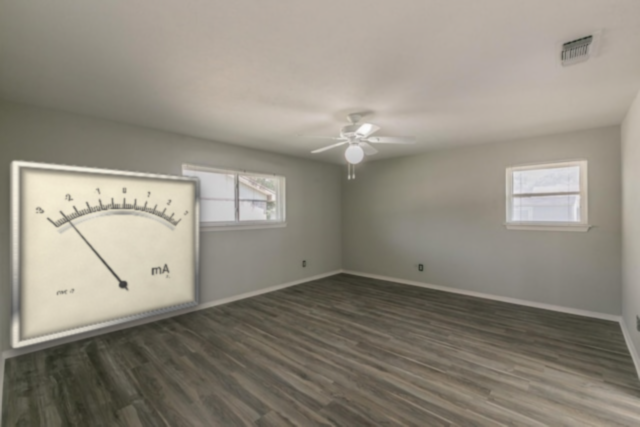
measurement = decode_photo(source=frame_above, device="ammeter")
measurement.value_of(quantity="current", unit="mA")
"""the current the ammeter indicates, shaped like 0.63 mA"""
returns -2.5 mA
